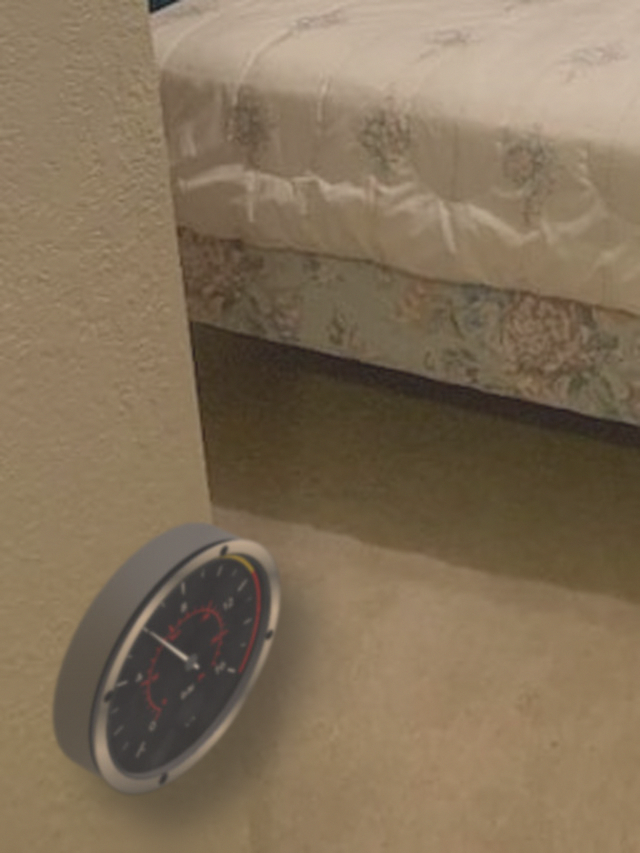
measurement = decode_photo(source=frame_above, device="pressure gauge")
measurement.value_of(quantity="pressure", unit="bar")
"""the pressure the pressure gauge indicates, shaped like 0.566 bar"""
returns 6 bar
